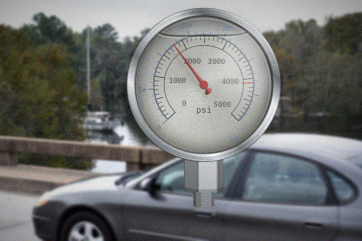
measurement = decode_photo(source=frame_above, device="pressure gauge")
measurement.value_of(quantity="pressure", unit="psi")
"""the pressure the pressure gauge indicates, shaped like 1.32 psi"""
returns 1800 psi
